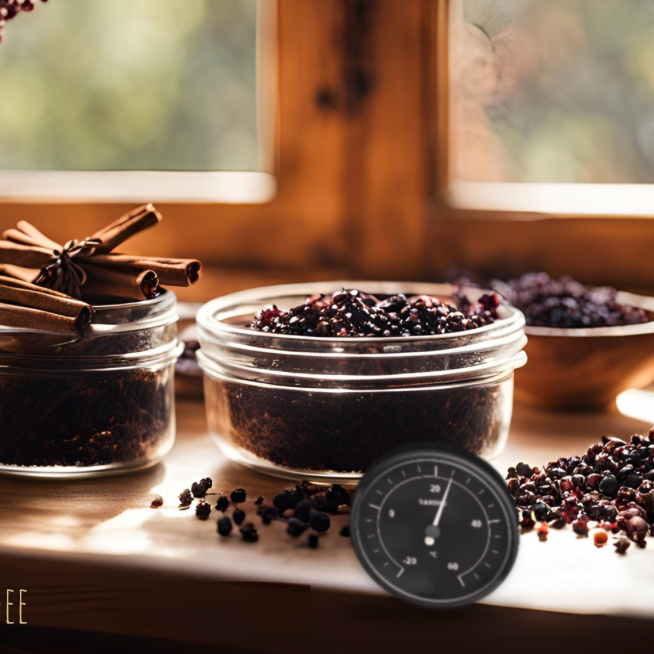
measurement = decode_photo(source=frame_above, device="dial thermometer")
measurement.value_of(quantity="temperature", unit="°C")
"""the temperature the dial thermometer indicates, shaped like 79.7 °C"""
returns 24 °C
